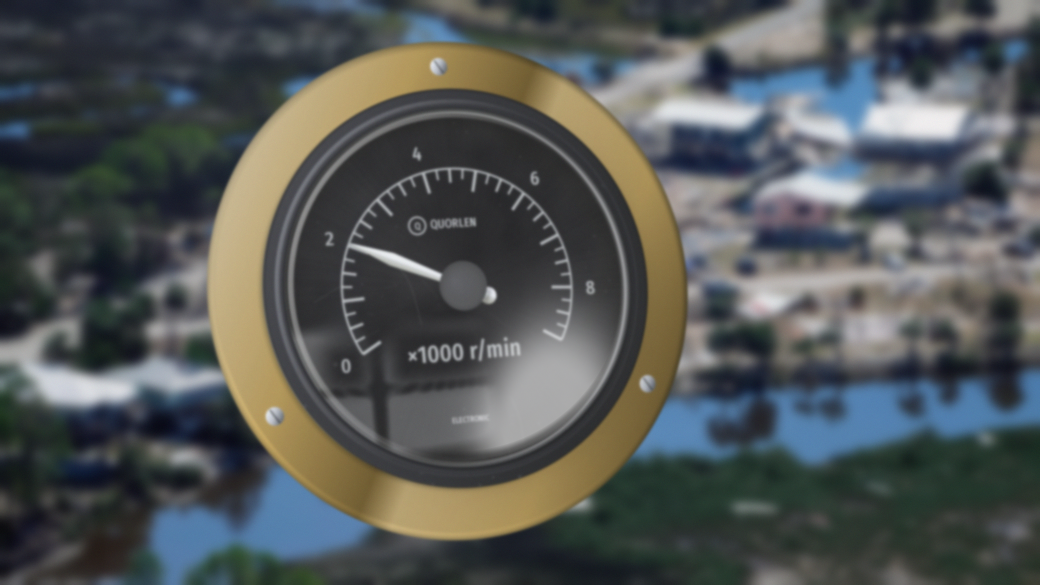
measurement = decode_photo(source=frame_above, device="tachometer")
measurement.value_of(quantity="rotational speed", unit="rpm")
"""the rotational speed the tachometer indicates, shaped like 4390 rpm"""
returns 2000 rpm
